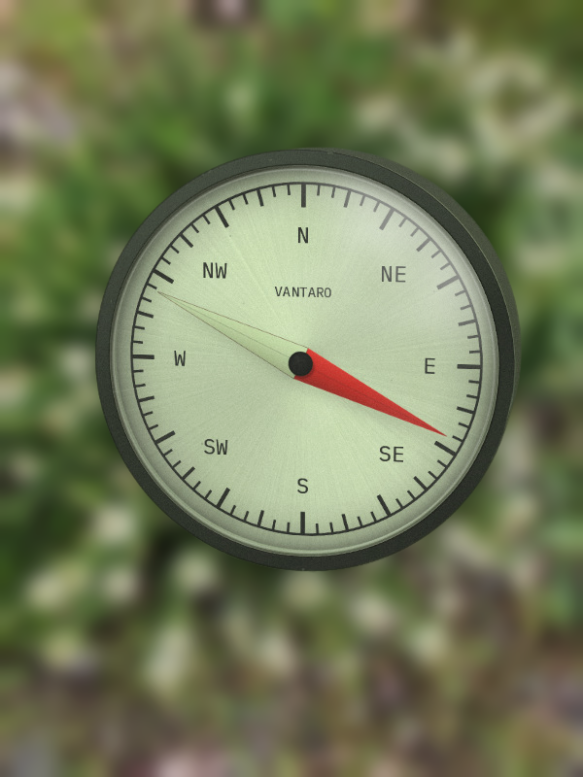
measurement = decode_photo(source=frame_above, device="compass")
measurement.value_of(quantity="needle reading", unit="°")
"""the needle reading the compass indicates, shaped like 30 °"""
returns 115 °
